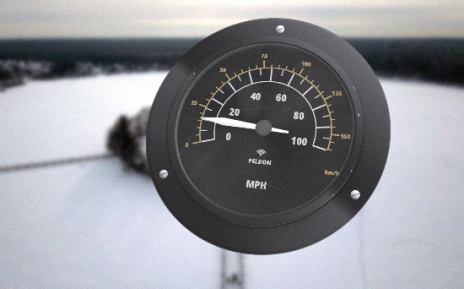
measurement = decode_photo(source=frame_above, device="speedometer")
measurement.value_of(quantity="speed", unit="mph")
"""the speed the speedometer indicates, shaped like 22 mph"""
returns 10 mph
